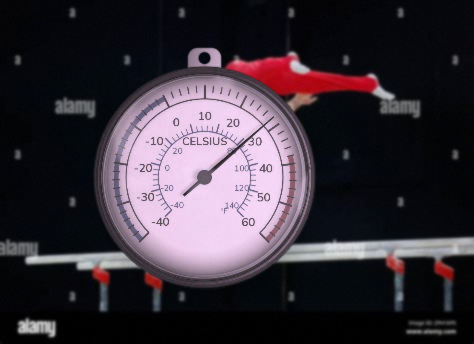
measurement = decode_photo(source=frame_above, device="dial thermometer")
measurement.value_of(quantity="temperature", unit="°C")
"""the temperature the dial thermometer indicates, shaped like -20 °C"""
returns 28 °C
